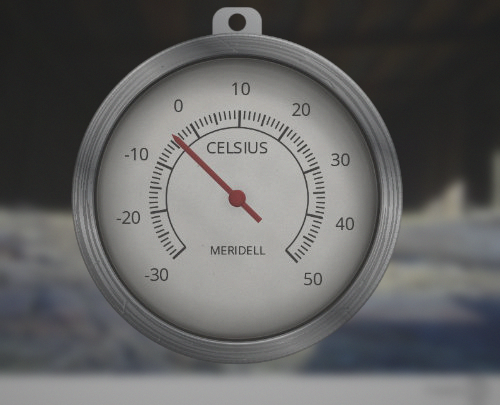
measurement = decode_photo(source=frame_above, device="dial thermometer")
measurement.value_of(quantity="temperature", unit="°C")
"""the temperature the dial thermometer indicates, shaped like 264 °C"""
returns -4 °C
